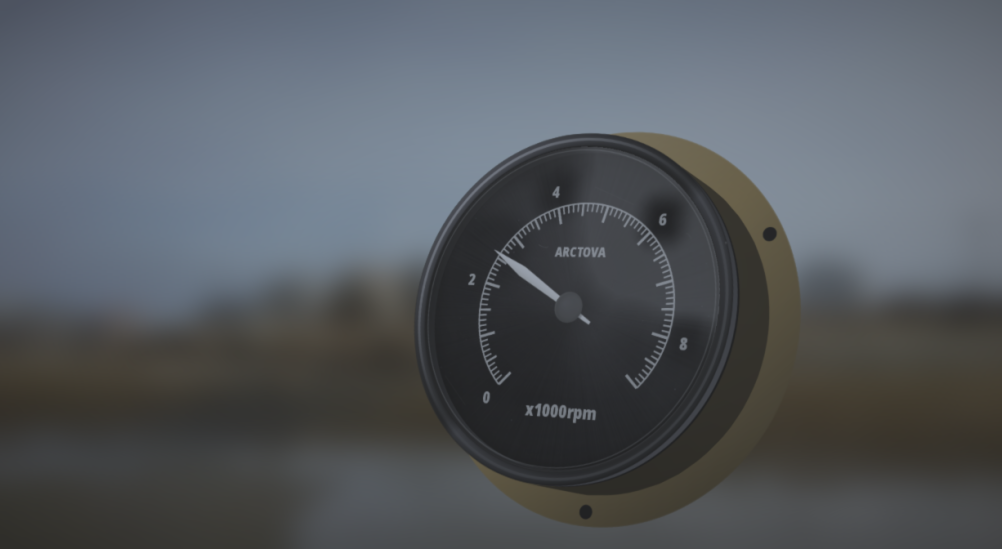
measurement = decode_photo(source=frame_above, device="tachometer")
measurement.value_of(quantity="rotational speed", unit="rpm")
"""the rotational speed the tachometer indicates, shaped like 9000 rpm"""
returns 2600 rpm
